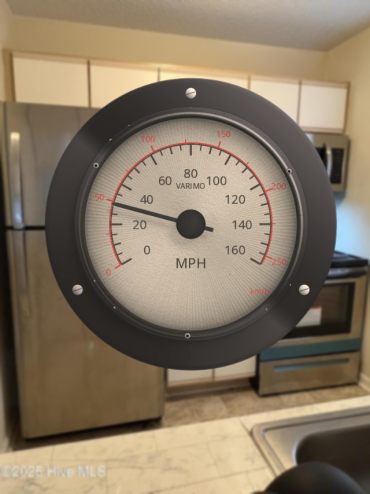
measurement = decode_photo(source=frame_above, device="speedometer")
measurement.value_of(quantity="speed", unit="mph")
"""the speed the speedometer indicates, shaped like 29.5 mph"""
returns 30 mph
